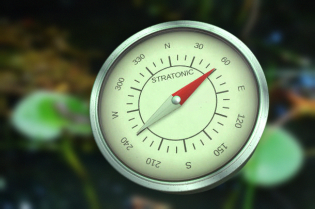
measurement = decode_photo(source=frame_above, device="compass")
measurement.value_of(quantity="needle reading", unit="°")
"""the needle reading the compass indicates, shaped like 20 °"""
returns 60 °
